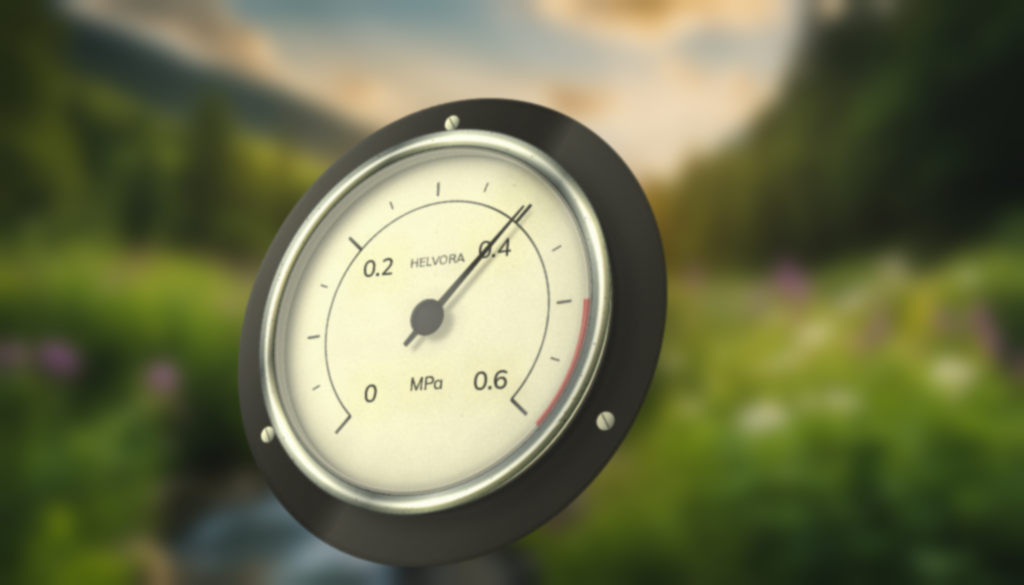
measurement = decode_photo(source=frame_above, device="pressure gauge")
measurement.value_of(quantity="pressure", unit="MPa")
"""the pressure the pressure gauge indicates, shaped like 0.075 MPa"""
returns 0.4 MPa
